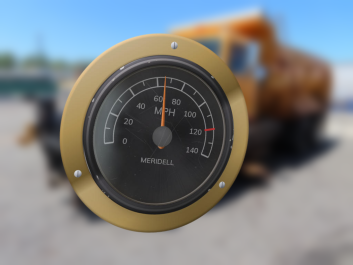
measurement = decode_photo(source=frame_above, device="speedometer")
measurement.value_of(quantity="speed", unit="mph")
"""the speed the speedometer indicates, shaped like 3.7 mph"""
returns 65 mph
